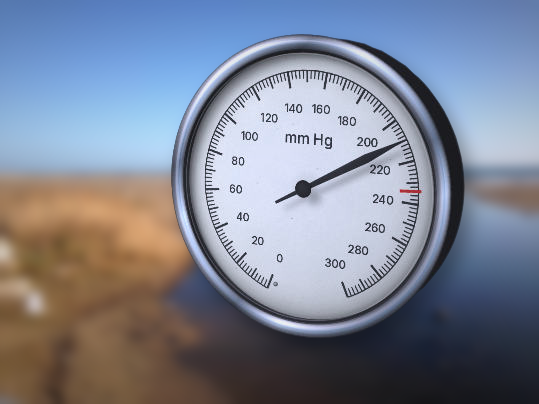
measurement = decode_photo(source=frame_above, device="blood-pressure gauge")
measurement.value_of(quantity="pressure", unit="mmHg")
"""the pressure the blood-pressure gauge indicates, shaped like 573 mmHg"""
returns 210 mmHg
